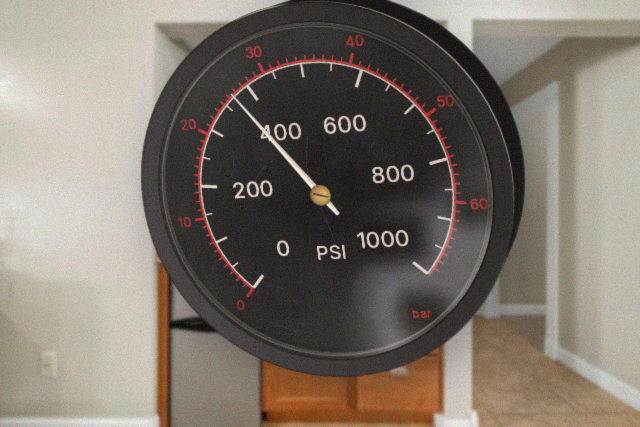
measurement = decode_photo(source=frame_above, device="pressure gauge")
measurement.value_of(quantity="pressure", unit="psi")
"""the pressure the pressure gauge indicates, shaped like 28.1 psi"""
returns 375 psi
